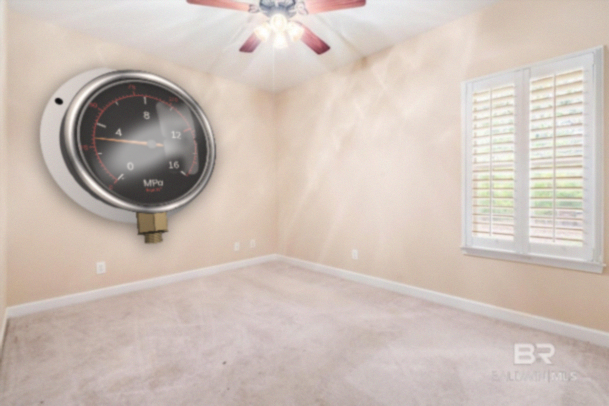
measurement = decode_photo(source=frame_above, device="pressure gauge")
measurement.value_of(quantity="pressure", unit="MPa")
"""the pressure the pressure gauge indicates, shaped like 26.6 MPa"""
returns 3 MPa
